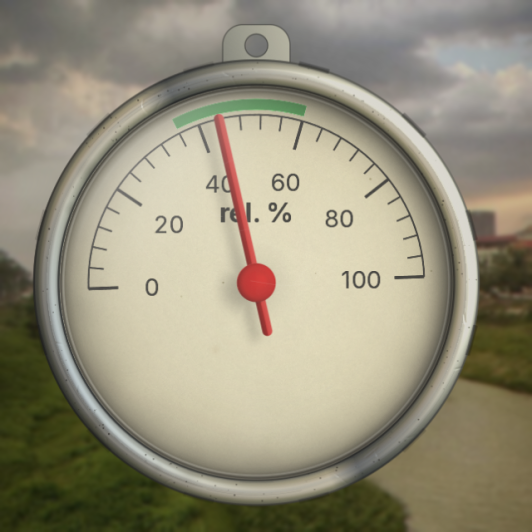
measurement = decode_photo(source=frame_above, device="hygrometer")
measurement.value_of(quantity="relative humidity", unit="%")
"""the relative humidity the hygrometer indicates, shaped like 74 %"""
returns 44 %
